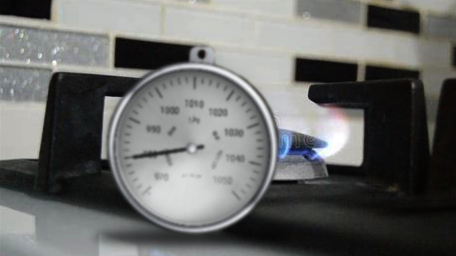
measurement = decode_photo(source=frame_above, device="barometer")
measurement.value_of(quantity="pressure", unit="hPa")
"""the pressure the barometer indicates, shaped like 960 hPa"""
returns 980 hPa
